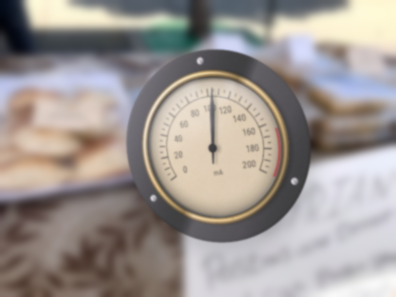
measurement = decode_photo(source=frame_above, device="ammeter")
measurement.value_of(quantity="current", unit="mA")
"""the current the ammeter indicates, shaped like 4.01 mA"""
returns 105 mA
